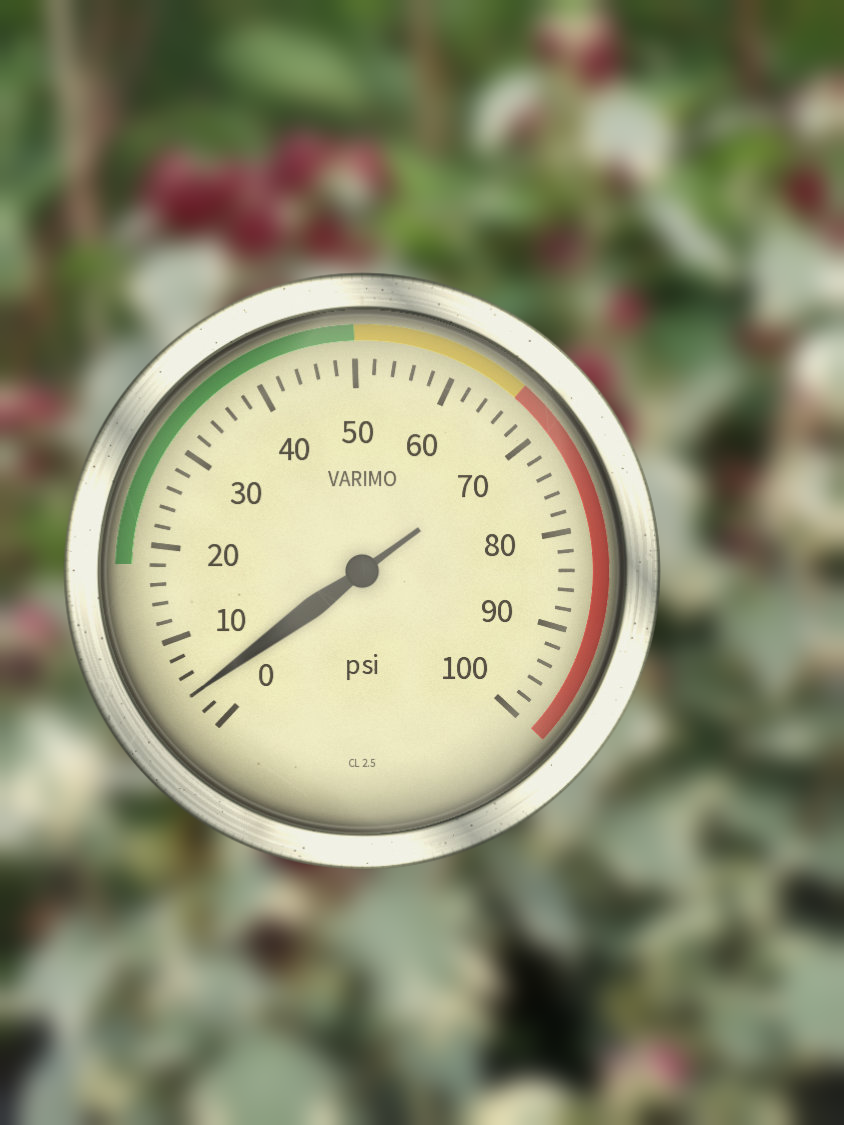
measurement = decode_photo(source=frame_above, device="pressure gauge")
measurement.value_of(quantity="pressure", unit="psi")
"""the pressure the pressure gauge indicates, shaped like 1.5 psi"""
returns 4 psi
